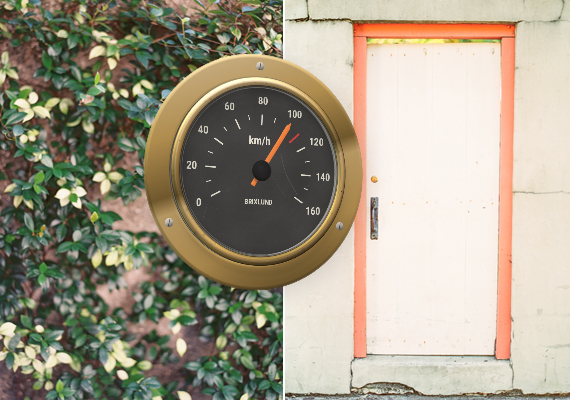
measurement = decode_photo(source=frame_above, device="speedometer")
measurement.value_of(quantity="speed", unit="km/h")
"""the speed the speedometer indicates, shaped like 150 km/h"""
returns 100 km/h
